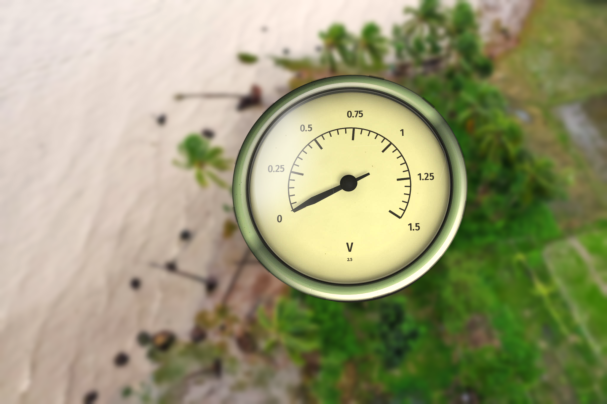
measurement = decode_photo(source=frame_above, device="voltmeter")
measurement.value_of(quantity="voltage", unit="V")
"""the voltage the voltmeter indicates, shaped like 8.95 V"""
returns 0 V
